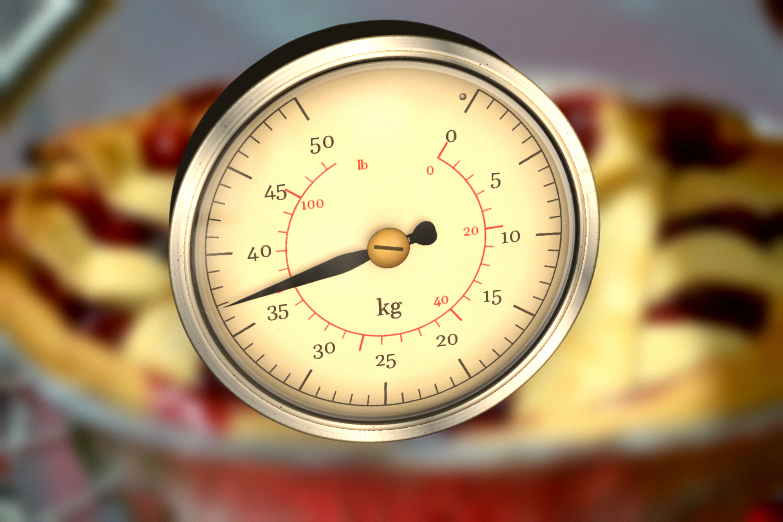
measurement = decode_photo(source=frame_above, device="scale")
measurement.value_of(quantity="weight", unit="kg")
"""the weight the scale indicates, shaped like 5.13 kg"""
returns 37 kg
